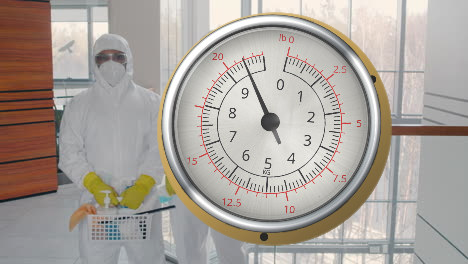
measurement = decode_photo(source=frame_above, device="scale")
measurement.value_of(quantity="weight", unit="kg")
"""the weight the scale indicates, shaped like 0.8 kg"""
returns 9.5 kg
